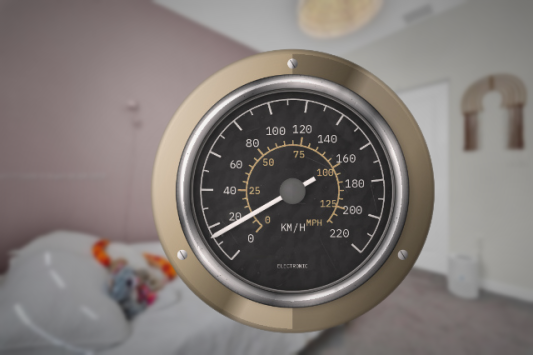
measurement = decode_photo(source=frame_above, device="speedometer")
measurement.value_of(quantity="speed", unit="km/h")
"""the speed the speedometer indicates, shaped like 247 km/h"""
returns 15 km/h
